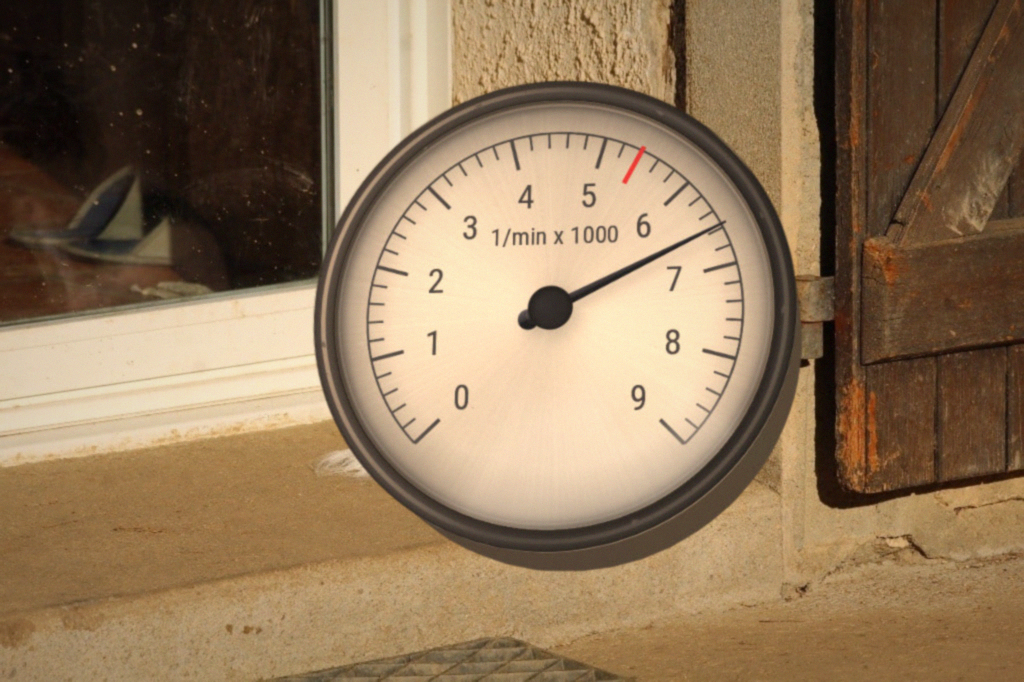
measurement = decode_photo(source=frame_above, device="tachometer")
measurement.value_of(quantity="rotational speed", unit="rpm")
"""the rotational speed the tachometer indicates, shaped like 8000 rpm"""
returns 6600 rpm
